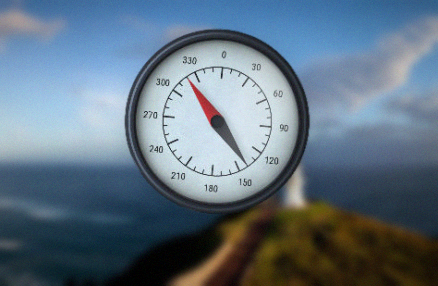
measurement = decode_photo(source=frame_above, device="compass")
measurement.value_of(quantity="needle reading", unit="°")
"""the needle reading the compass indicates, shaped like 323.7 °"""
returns 320 °
